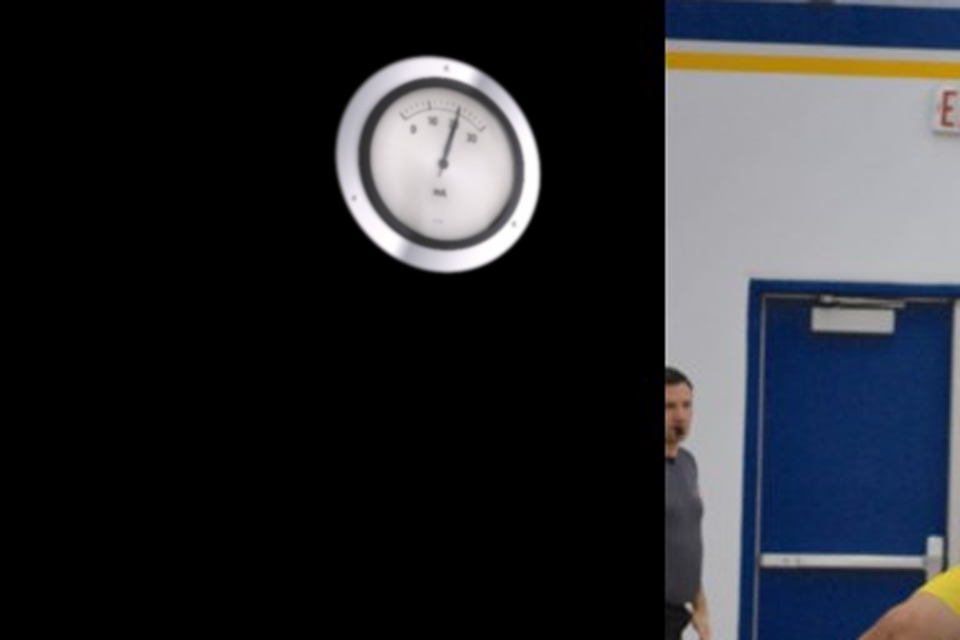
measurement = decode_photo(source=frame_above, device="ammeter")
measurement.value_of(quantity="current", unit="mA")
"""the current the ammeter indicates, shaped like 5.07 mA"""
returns 20 mA
